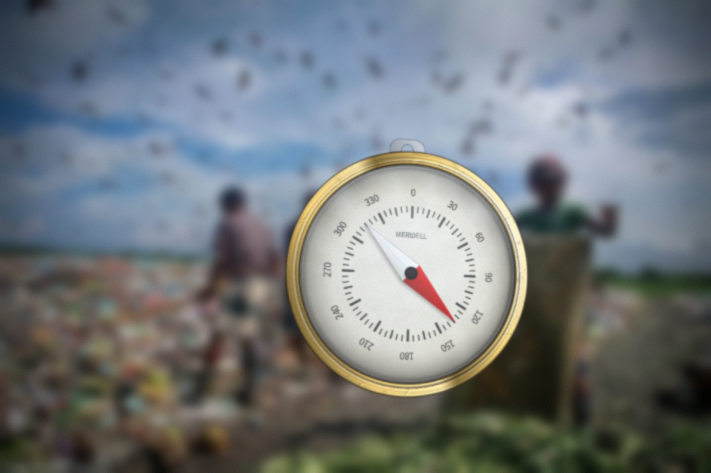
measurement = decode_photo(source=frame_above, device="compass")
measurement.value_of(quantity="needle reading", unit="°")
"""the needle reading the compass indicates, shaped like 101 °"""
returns 135 °
